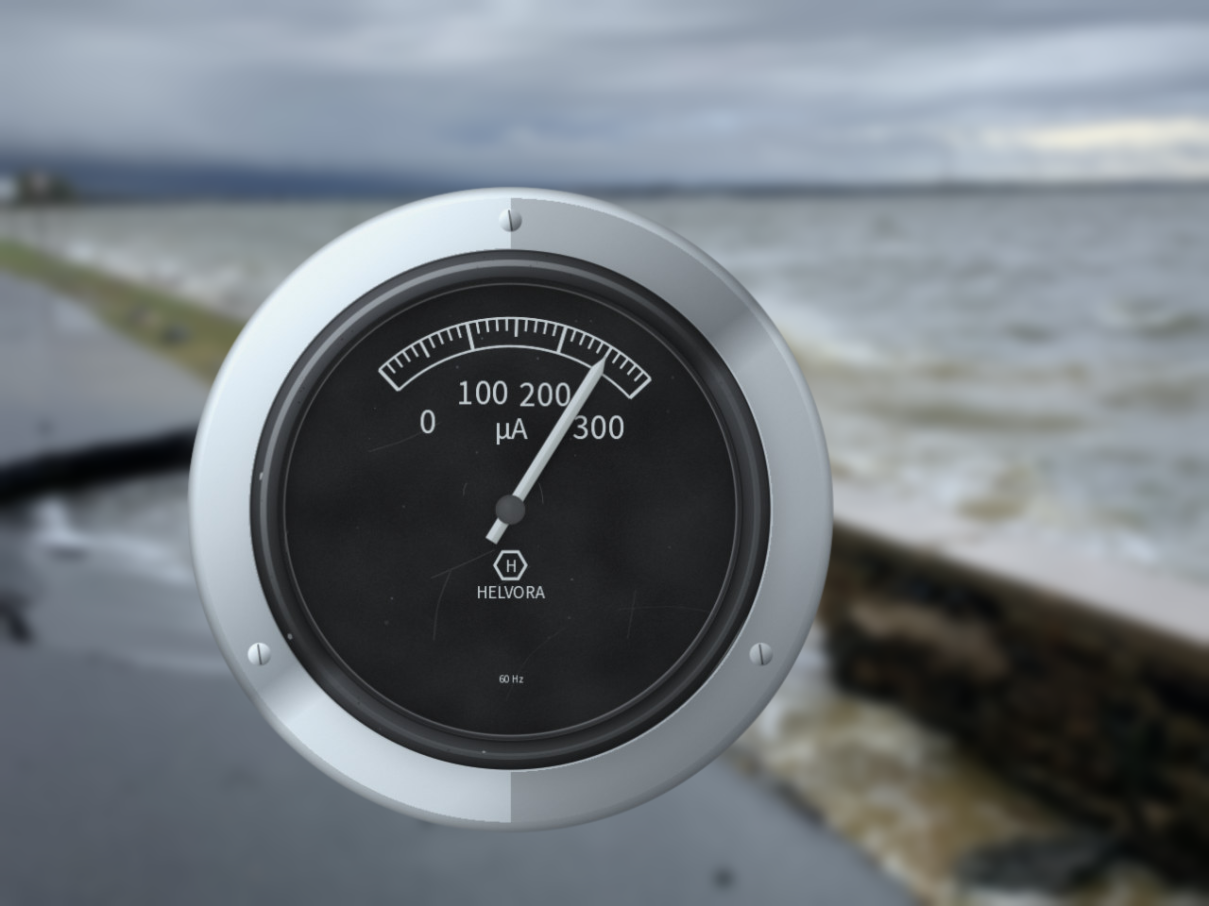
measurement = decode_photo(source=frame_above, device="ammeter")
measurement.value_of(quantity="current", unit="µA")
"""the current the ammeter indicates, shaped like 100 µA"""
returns 250 µA
